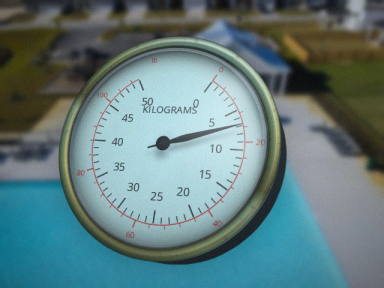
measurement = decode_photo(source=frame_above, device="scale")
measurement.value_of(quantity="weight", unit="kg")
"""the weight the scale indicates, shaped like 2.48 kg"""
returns 7 kg
